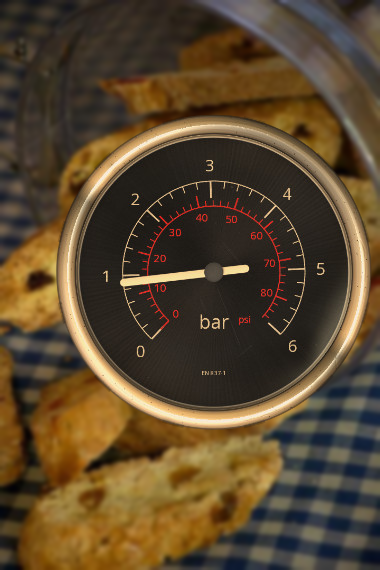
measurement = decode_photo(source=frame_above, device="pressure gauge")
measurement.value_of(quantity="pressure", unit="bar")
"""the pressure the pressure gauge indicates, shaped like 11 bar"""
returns 0.9 bar
